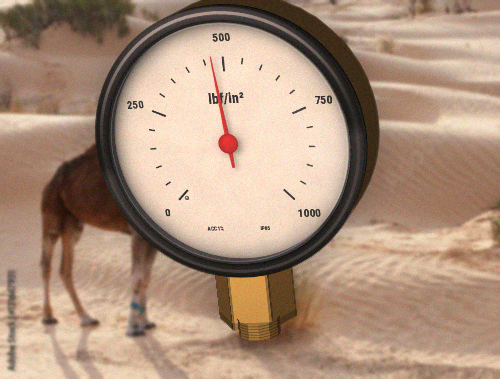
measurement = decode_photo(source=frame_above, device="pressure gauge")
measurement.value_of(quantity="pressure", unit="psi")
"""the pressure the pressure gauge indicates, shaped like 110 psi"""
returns 475 psi
